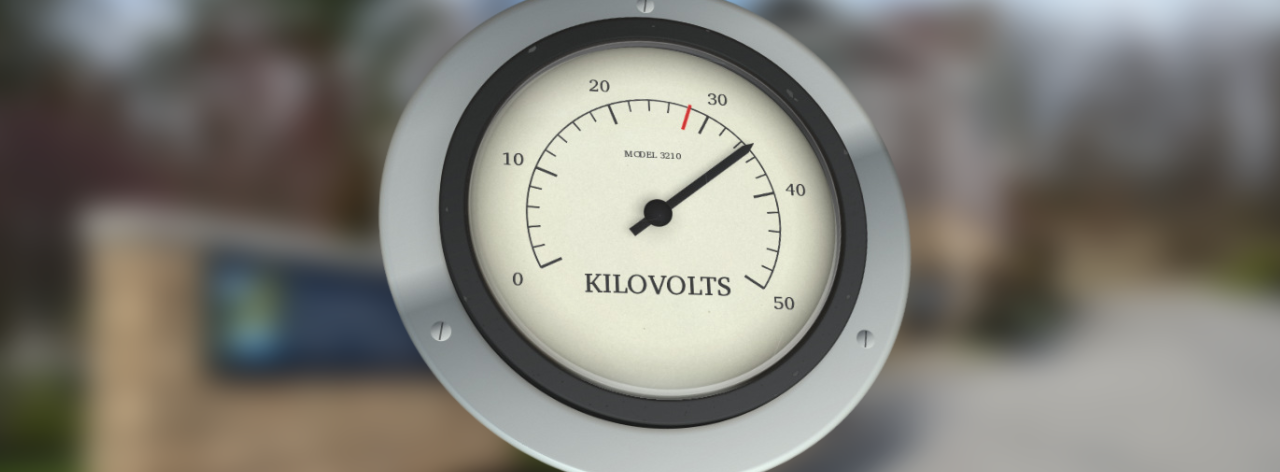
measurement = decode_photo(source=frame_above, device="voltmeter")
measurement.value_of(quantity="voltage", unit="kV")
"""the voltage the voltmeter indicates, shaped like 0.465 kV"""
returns 35 kV
